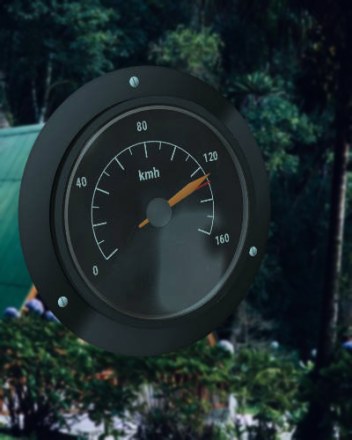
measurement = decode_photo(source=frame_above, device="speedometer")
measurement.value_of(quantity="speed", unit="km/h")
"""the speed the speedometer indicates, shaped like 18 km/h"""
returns 125 km/h
